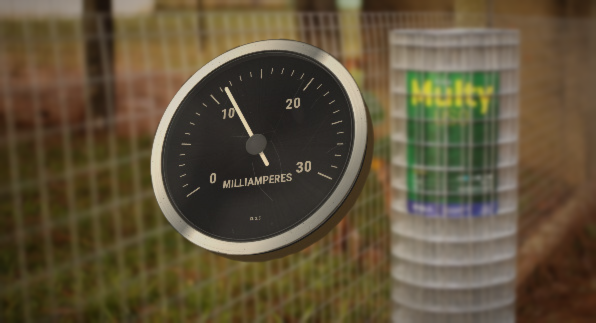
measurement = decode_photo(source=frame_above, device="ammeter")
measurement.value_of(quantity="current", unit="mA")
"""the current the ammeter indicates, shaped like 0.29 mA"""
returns 11.5 mA
